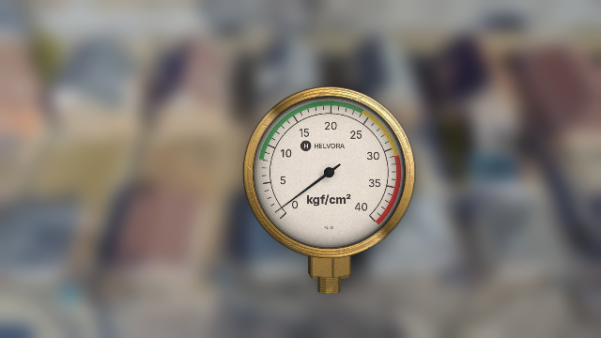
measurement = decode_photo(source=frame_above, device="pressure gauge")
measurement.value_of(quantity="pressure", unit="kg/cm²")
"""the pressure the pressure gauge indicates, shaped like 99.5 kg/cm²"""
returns 1 kg/cm²
